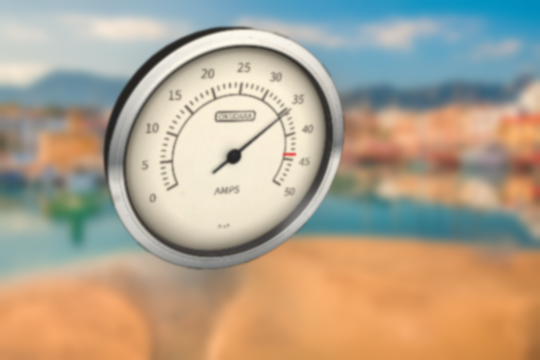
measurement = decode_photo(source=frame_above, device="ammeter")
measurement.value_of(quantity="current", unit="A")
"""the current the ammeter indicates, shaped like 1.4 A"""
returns 35 A
